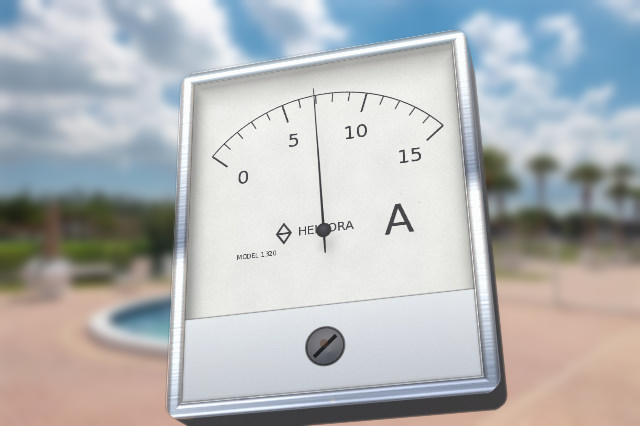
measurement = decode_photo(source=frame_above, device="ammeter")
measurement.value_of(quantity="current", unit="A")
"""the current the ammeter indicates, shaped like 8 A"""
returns 7 A
